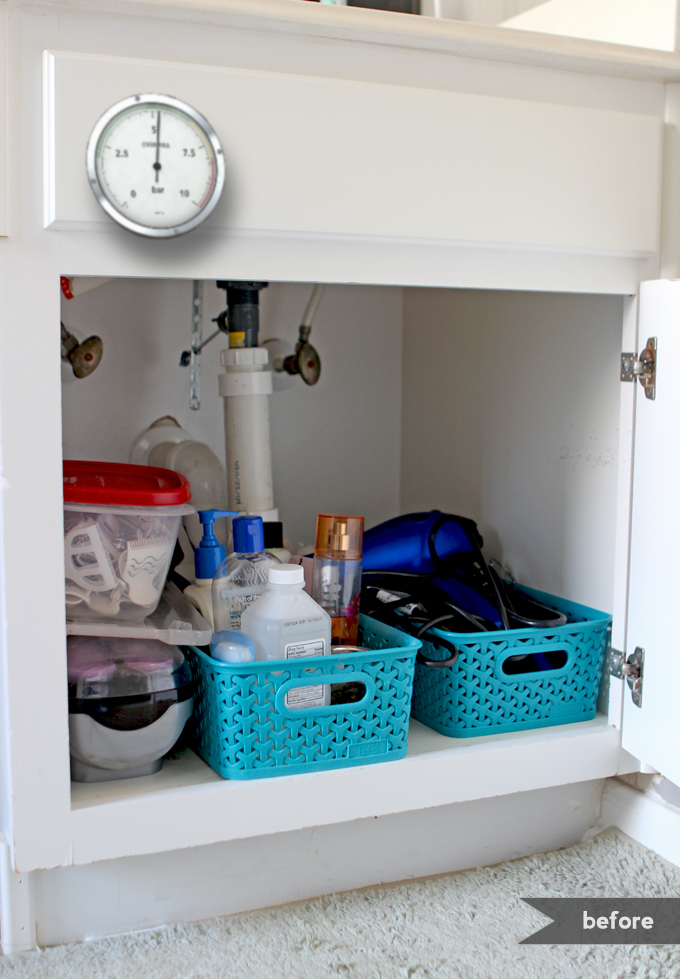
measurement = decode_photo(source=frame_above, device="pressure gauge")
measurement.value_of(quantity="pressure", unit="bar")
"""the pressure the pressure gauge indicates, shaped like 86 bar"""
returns 5.25 bar
